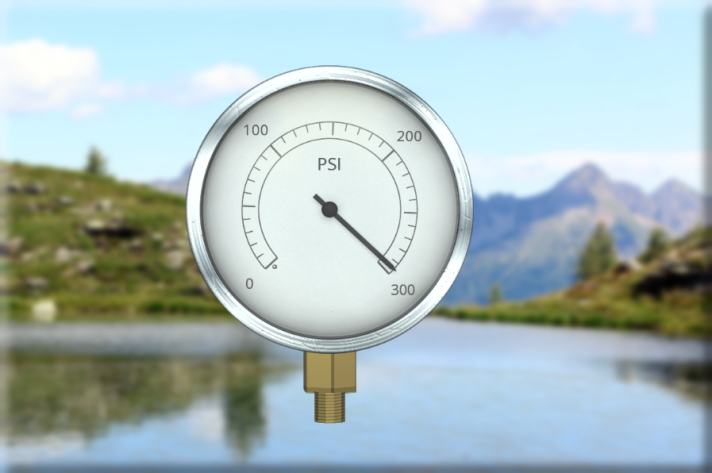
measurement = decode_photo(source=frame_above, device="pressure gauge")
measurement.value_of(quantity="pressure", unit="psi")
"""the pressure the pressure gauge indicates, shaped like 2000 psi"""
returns 295 psi
